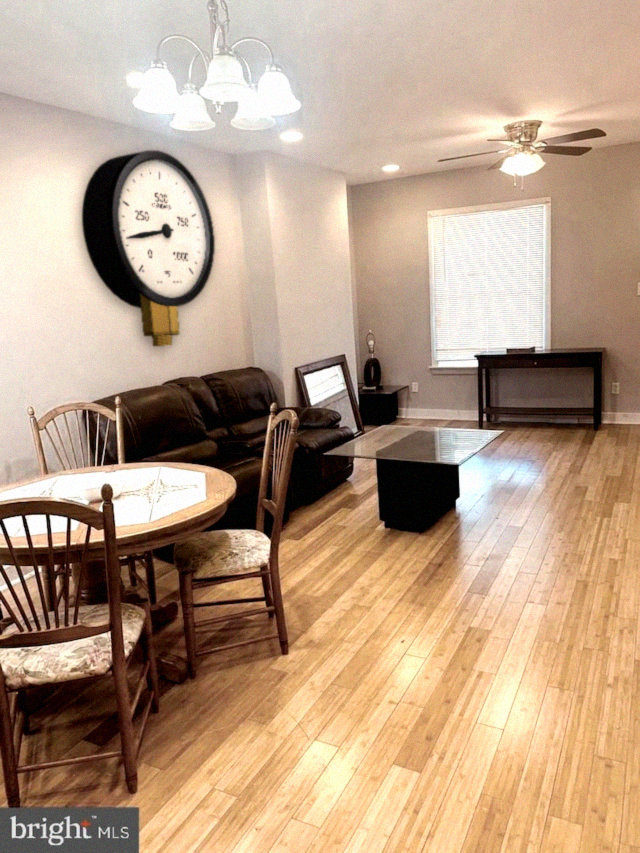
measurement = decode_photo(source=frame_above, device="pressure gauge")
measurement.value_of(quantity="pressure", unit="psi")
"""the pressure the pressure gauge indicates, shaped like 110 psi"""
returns 125 psi
